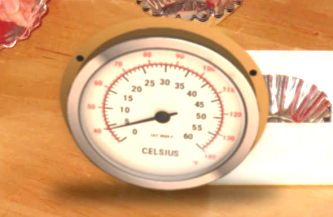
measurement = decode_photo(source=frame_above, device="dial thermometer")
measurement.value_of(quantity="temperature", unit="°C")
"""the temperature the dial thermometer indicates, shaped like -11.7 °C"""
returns 5 °C
